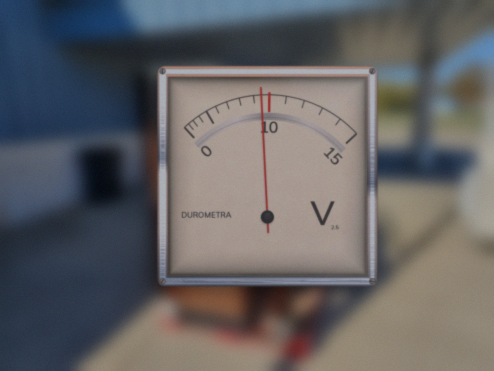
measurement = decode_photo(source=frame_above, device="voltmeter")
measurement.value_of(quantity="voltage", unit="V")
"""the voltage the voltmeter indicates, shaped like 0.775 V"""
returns 9.5 V
